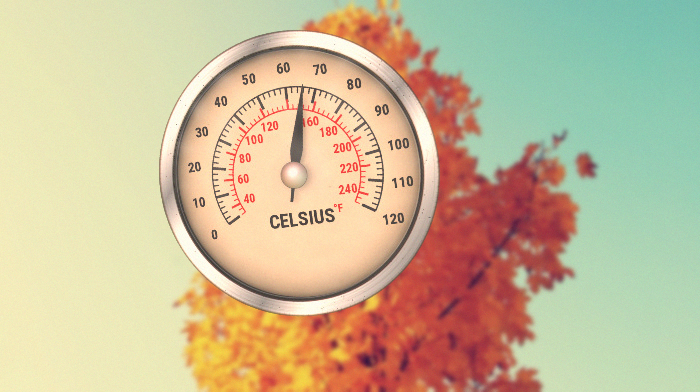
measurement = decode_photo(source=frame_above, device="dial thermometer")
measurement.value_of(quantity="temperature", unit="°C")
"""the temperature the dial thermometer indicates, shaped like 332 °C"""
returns 66 °C
